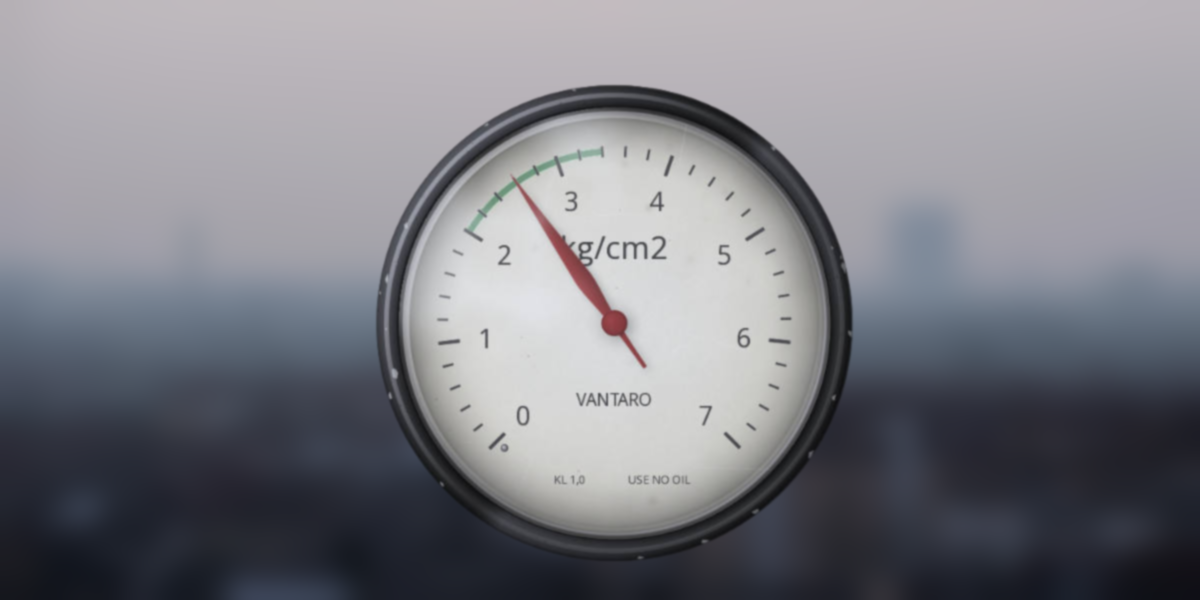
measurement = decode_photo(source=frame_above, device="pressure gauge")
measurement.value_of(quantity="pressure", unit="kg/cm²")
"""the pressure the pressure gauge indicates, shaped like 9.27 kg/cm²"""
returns 2.6 kg/cm²
